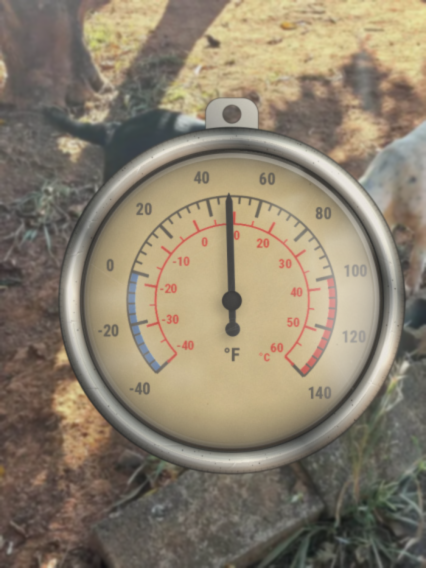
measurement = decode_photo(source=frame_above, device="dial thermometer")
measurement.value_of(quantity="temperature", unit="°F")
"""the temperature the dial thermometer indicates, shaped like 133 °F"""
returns 48 °F
